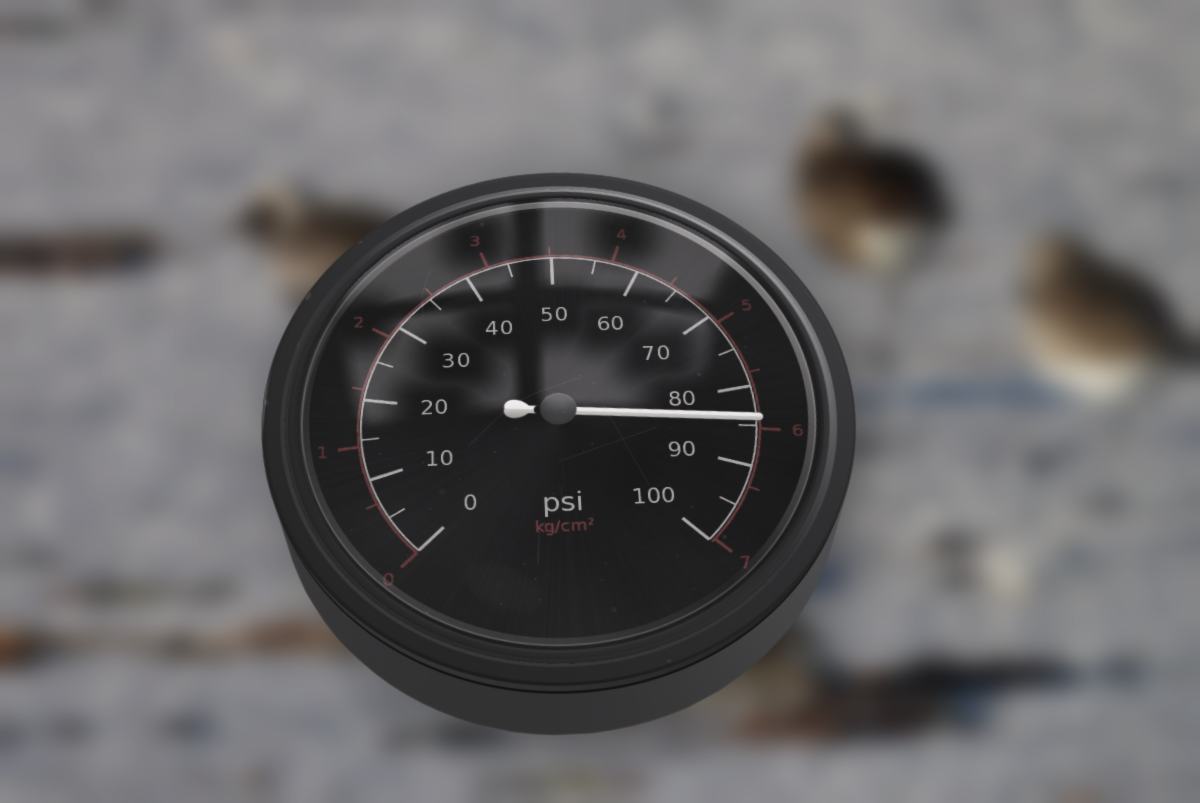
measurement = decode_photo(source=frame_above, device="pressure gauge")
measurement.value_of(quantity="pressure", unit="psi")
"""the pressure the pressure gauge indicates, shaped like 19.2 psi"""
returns 85 psi
